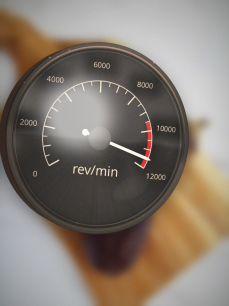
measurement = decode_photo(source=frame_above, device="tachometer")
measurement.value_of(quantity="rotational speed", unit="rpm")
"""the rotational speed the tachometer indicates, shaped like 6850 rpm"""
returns 11500 rpm
